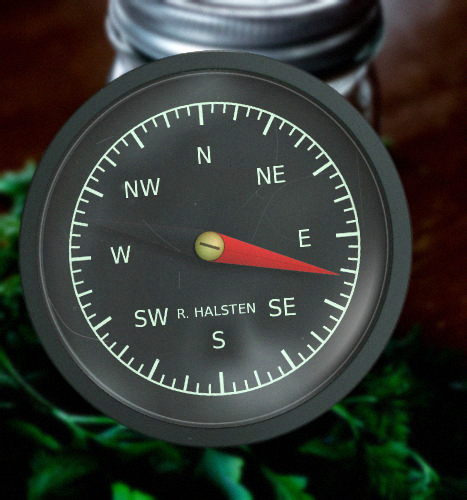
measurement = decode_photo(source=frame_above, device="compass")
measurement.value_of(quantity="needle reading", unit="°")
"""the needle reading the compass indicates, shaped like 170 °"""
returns 107.5 °
